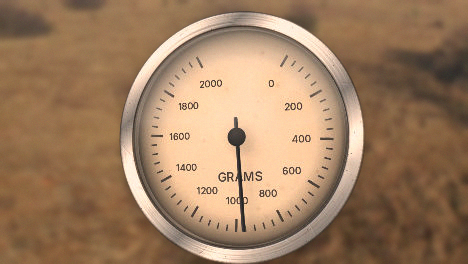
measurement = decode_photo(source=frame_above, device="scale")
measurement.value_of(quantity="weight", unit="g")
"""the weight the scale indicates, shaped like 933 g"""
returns 960 g
